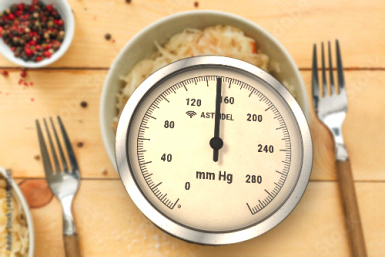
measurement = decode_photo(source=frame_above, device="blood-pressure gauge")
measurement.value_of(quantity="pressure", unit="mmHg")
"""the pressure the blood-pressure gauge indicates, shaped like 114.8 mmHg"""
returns 150 mmHg
